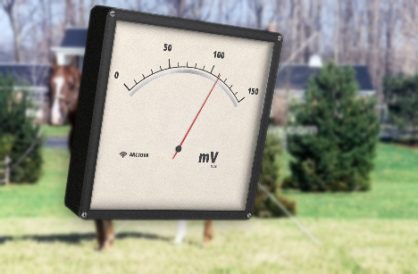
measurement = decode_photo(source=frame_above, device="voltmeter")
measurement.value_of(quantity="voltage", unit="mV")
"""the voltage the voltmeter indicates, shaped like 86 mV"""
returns 110 mV
